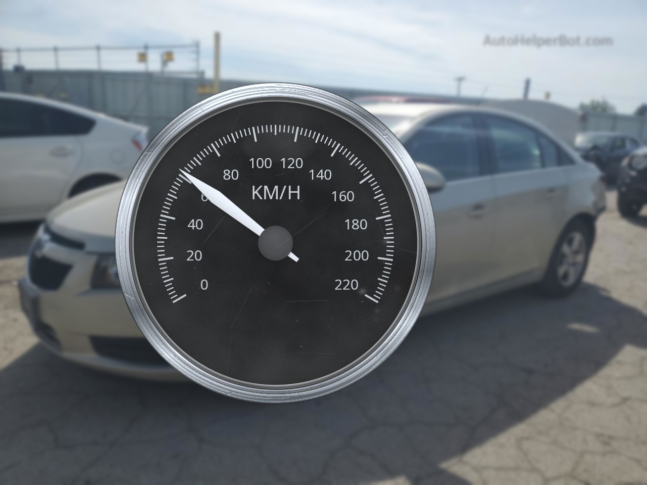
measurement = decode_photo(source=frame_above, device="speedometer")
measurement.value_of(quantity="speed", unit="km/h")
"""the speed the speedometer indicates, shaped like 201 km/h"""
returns 62 km/h
